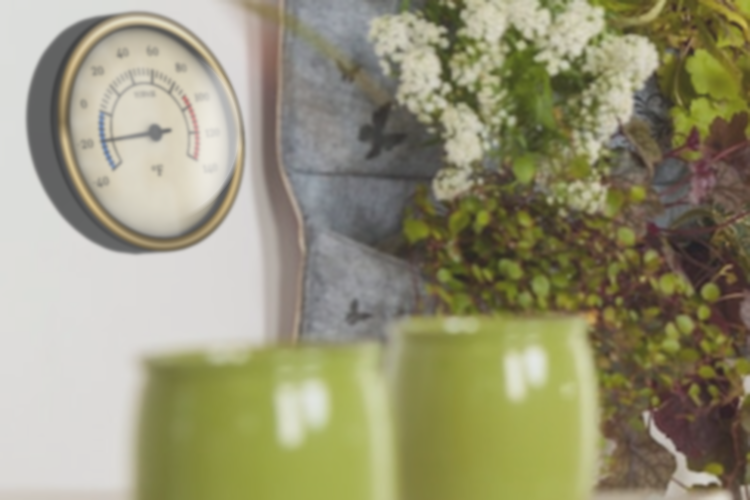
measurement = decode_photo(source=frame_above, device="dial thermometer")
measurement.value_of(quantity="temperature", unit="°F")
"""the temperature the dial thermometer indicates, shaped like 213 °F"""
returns -20 °F
